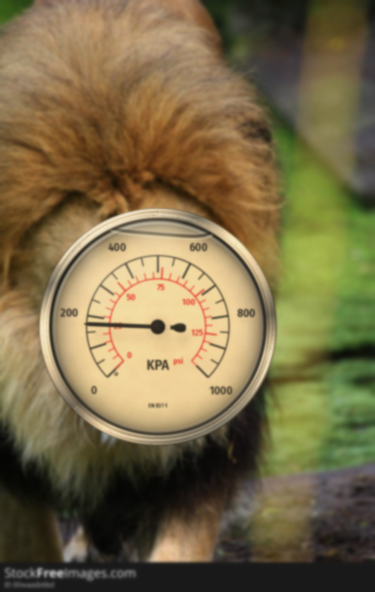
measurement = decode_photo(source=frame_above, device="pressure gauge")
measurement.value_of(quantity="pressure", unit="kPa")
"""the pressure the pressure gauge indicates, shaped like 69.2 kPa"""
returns 175 kPa
